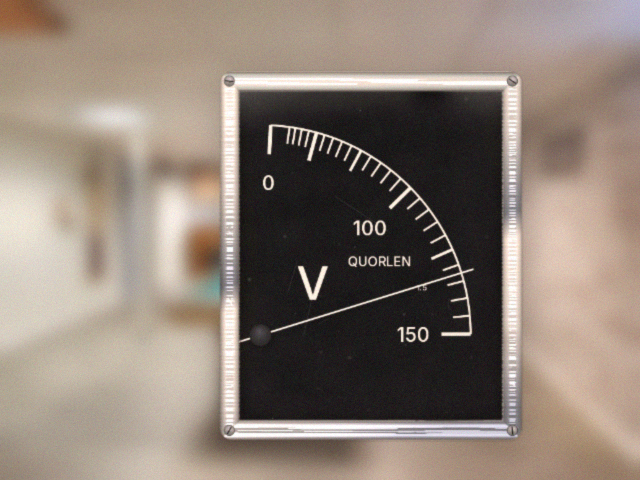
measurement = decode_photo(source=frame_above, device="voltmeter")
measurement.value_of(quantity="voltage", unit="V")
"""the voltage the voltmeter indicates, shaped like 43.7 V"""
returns 132.5 V
